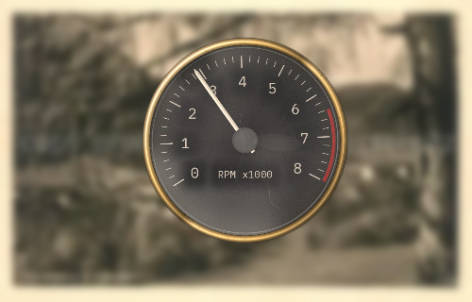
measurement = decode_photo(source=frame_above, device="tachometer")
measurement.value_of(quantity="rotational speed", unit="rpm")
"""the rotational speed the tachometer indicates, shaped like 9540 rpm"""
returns 2900 rpm
